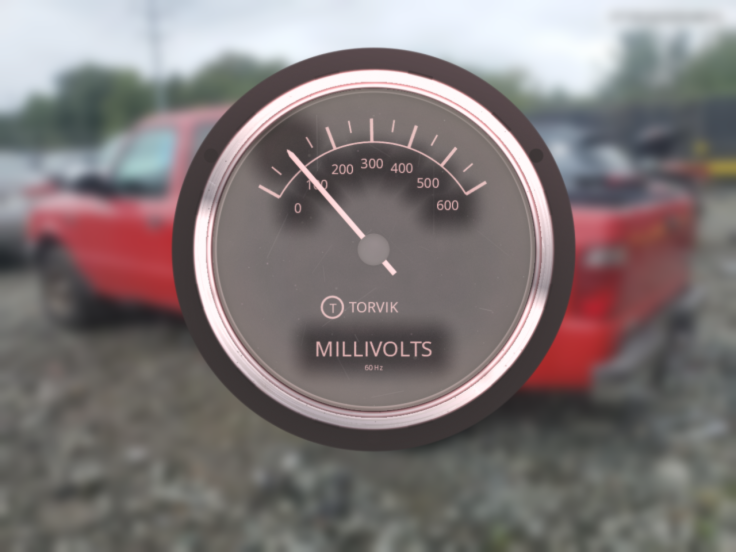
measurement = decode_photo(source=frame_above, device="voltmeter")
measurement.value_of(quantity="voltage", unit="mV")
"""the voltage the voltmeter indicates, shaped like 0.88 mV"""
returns 100 mV
